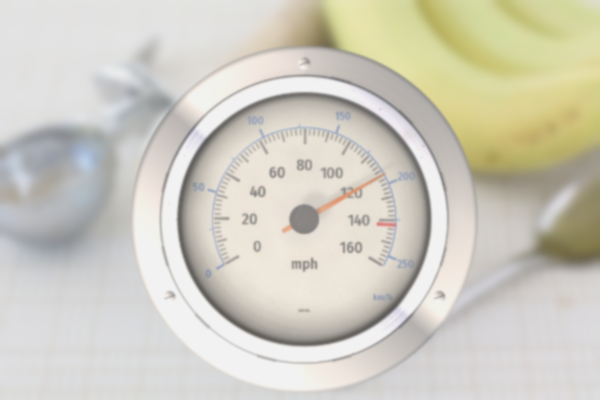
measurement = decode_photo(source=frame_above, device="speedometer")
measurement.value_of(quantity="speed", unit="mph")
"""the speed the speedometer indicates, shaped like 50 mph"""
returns 120 mph
